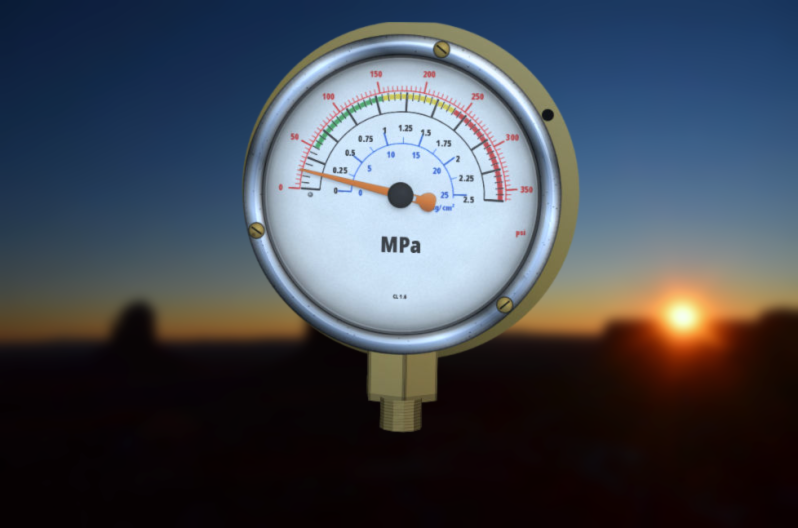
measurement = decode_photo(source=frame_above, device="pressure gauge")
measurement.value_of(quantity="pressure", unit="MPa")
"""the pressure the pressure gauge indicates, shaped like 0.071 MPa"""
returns 0.15 MPa
